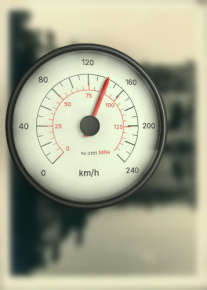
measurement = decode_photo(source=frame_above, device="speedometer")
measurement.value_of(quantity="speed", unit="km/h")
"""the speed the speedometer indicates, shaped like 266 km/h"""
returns 140 km/h
